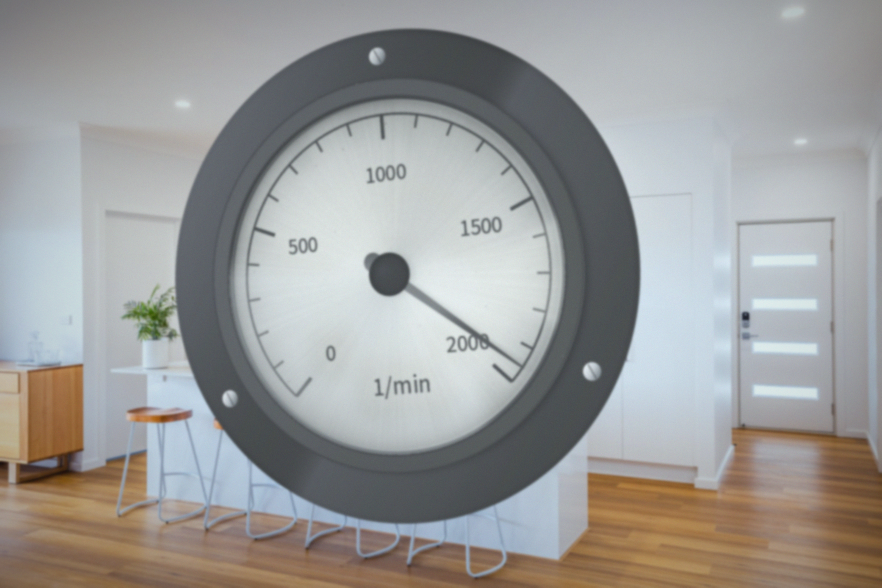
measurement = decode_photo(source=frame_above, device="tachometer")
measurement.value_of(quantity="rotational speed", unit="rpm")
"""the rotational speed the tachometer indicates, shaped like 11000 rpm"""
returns 1950 rpm
